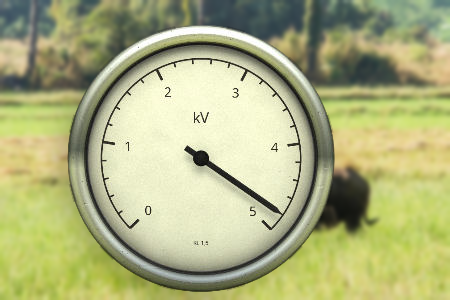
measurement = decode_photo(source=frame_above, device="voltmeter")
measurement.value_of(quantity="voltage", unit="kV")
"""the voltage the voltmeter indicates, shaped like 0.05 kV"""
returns 4.8 kV
